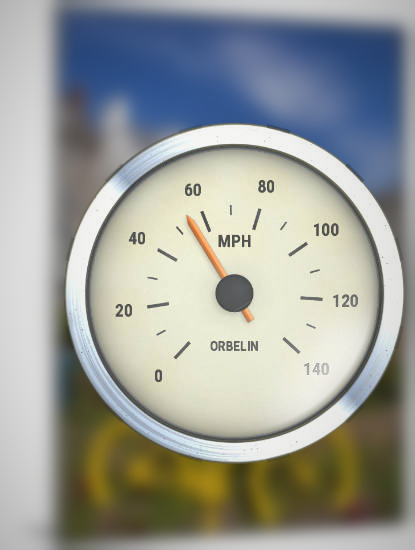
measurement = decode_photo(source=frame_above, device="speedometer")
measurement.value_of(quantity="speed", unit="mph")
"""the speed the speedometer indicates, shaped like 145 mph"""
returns 55 mph
